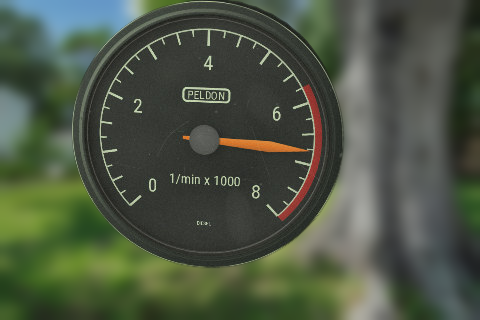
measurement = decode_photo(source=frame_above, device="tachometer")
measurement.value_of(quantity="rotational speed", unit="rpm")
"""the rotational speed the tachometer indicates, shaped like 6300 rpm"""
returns 6750 rpm
